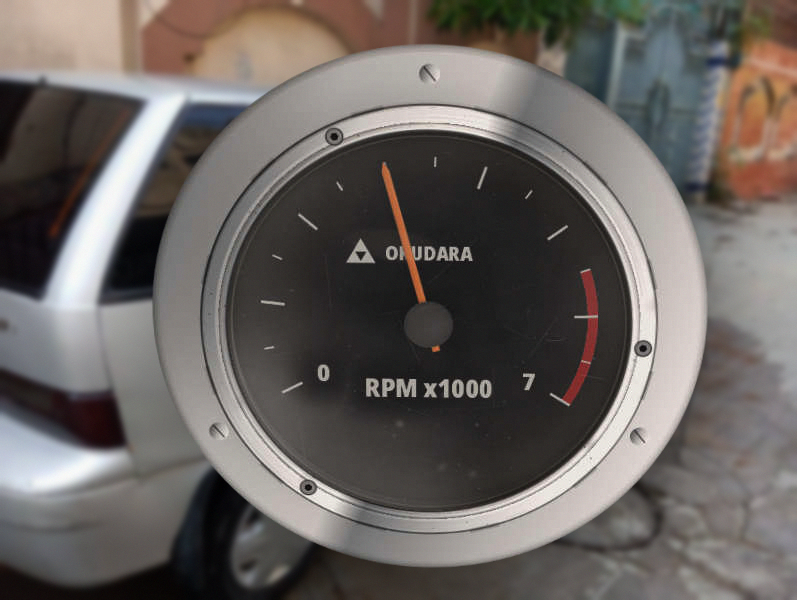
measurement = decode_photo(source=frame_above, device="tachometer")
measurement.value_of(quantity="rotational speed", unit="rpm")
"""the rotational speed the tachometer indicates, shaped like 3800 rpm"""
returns 3000 rpm
